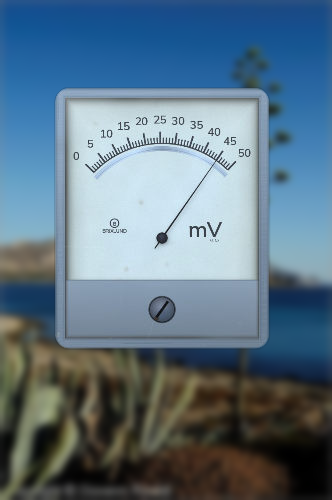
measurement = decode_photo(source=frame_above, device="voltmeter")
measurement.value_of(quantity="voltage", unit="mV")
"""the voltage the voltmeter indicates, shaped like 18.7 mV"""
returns 45 mV
